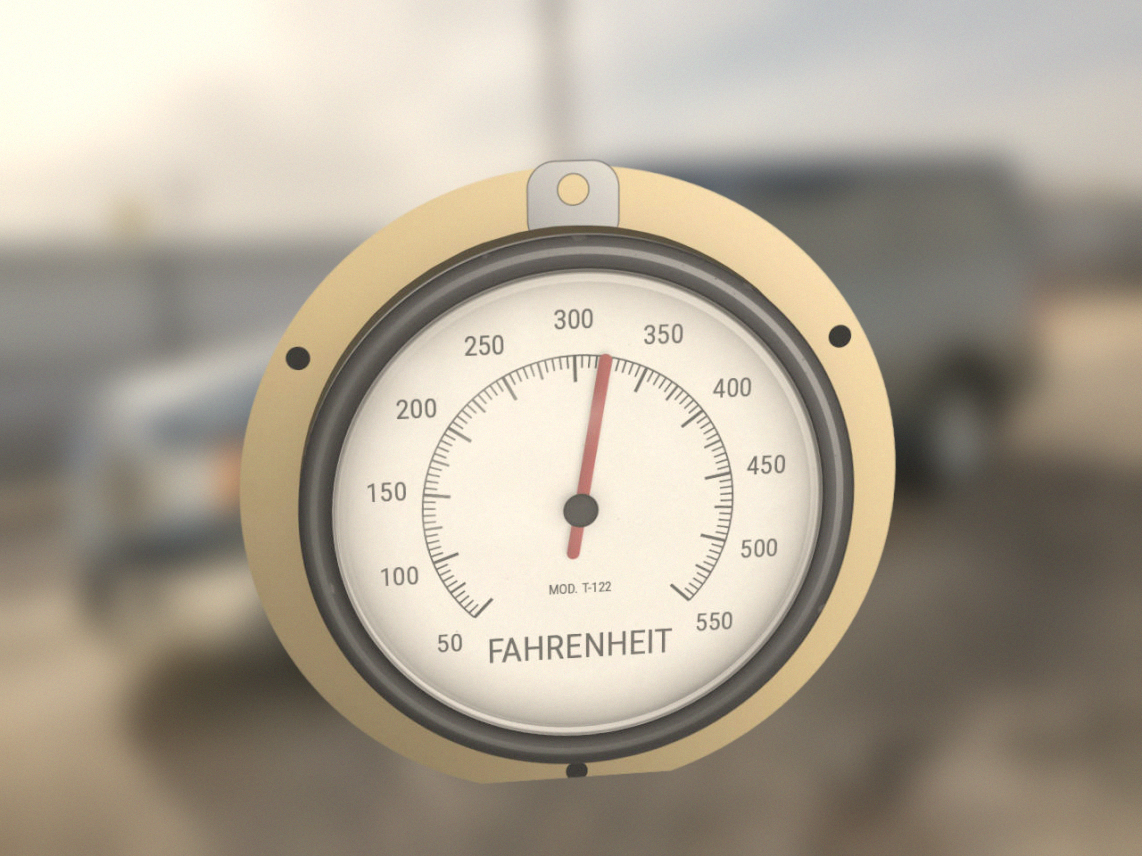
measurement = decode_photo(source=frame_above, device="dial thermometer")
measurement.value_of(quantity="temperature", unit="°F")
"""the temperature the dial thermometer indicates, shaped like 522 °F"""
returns 320 °F
